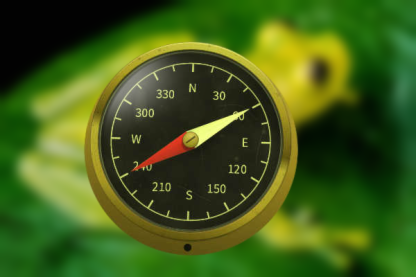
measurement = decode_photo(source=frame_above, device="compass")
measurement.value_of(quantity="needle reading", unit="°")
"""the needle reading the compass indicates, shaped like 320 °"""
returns 240 °
